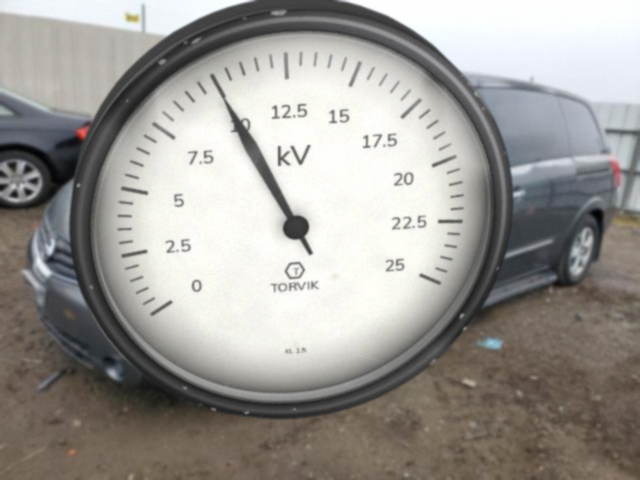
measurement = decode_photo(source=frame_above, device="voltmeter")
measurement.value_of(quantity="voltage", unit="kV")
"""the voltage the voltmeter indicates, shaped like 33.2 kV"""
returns 10 kV
